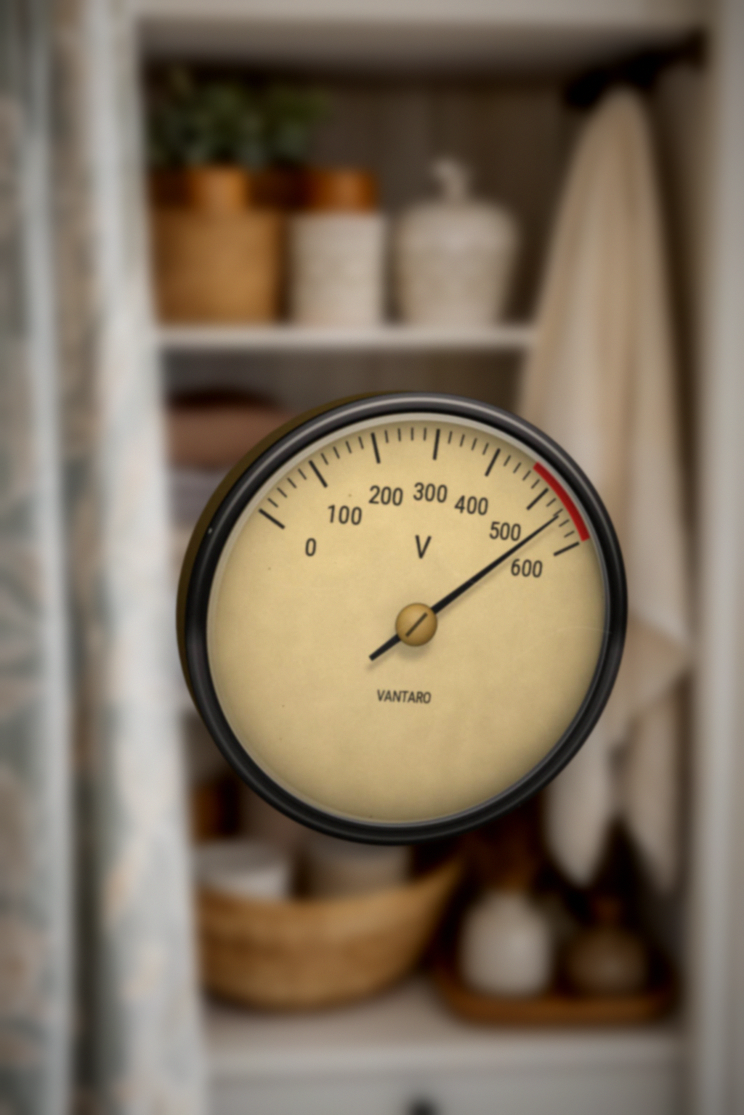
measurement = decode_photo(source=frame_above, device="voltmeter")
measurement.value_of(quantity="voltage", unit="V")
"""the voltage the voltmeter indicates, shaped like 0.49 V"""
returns 540 V
